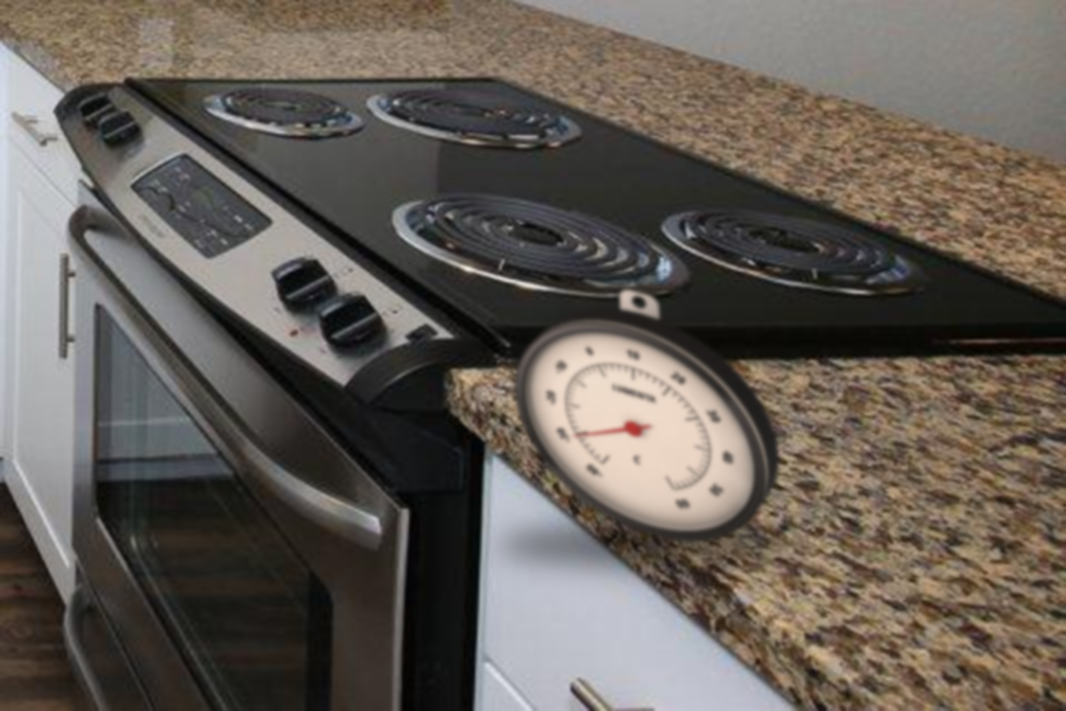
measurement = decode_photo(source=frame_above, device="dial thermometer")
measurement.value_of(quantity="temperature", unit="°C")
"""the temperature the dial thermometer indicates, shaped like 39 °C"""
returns -30 °C
